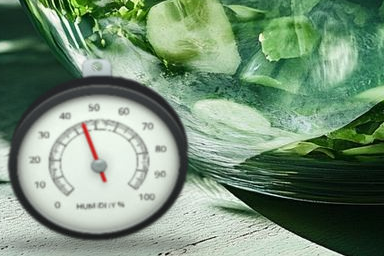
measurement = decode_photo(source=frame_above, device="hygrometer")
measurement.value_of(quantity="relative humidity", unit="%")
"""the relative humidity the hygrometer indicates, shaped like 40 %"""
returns 45 %
